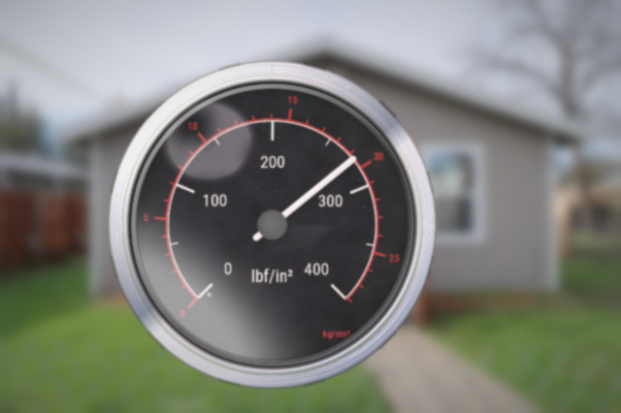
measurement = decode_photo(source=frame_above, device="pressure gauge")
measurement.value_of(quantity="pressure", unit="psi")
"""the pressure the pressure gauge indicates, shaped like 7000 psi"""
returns 275 psi
